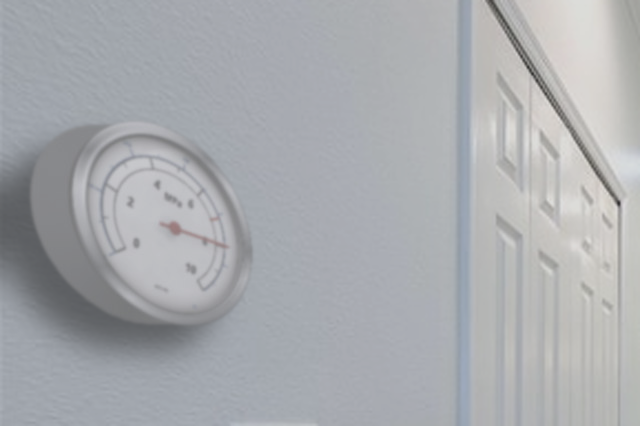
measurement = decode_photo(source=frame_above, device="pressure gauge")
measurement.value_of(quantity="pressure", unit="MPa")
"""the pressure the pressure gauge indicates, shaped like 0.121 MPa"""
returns 8 MPa
